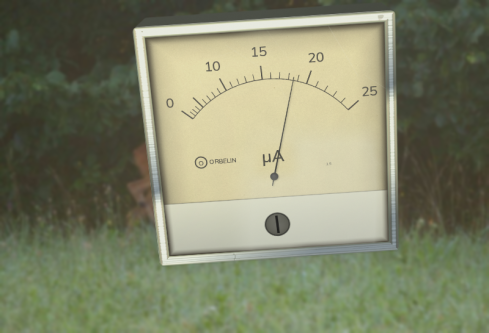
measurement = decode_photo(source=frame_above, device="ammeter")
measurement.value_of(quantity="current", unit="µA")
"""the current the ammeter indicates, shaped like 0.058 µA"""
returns 18.5 µA
